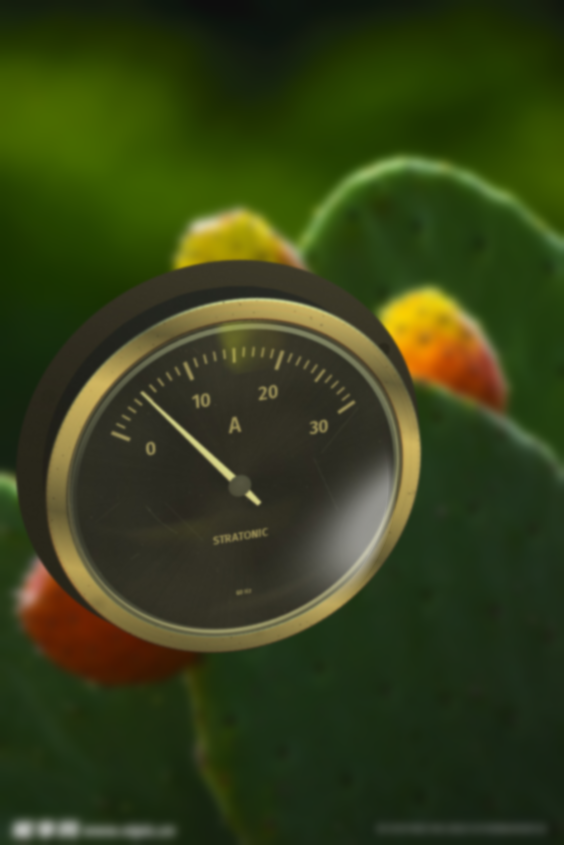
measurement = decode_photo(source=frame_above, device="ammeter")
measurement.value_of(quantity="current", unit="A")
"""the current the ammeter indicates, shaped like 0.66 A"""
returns 5 A
